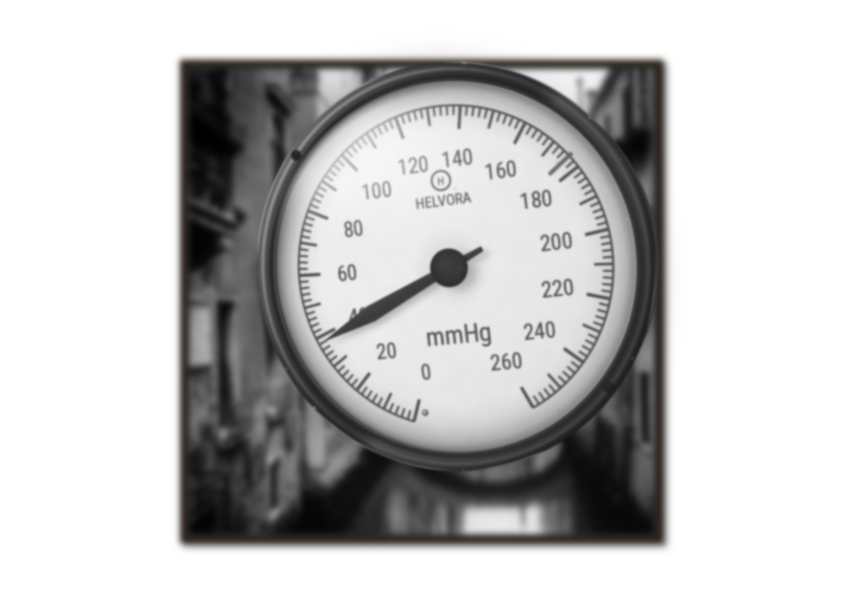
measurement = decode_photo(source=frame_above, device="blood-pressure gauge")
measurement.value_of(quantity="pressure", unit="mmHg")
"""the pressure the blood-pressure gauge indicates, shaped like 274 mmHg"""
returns 38 mmHg
